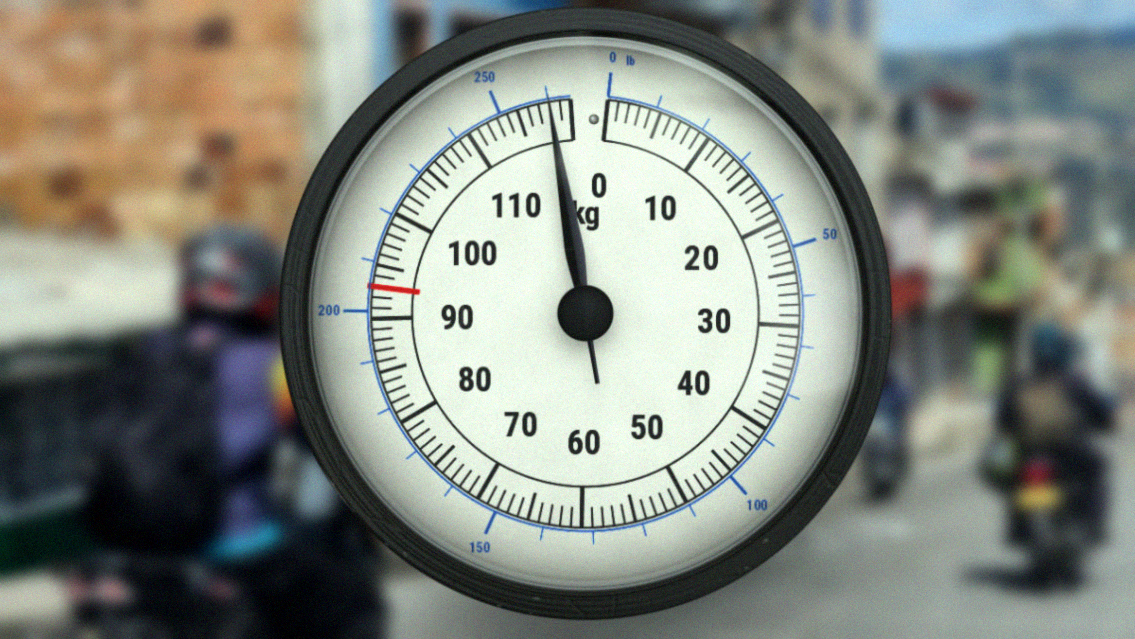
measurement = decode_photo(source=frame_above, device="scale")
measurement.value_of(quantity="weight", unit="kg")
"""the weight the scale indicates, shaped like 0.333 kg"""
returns 118 kg
